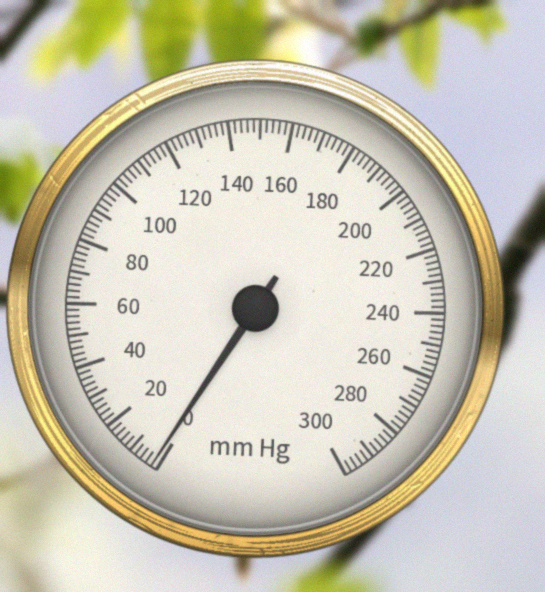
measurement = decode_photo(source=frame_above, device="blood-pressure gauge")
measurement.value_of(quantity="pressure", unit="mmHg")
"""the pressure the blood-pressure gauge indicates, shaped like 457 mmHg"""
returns 2 mmHg
